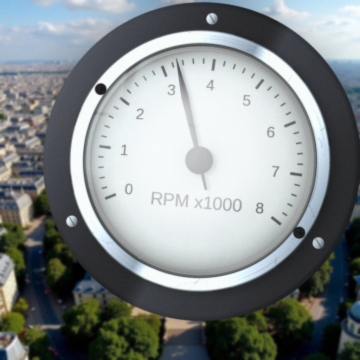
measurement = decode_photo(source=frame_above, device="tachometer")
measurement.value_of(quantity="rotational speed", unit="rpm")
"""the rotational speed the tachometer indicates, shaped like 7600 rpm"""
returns 3300 rpm
